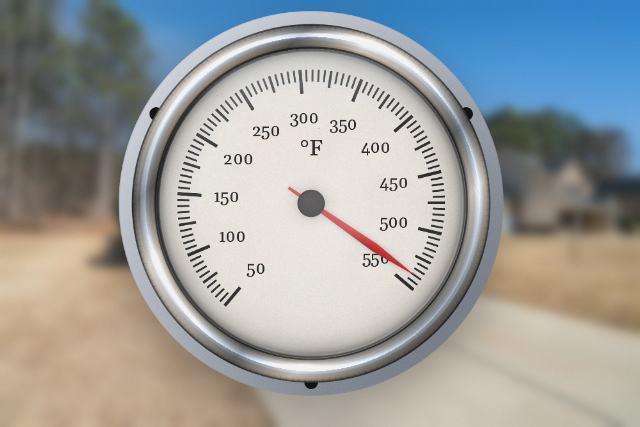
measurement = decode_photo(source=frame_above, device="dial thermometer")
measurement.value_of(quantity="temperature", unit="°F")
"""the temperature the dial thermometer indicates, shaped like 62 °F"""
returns 540 °F
